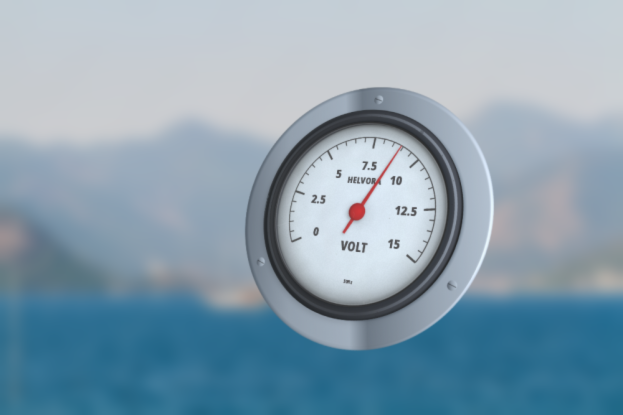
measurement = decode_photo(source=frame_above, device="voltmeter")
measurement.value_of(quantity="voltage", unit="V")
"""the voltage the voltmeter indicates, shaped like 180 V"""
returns 9 V
